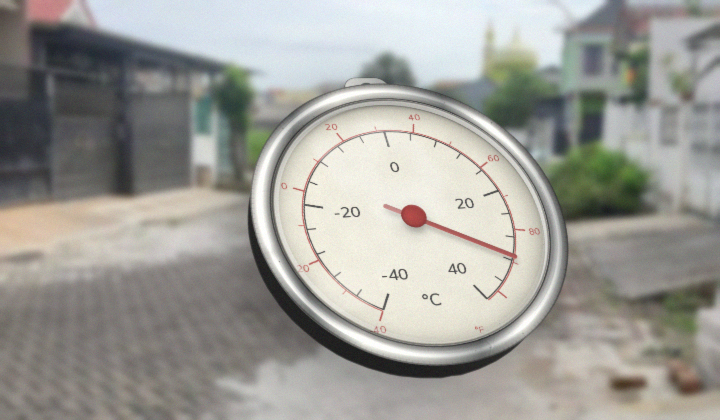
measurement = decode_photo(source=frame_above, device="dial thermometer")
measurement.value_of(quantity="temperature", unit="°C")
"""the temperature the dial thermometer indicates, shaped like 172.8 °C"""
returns 32 °C
